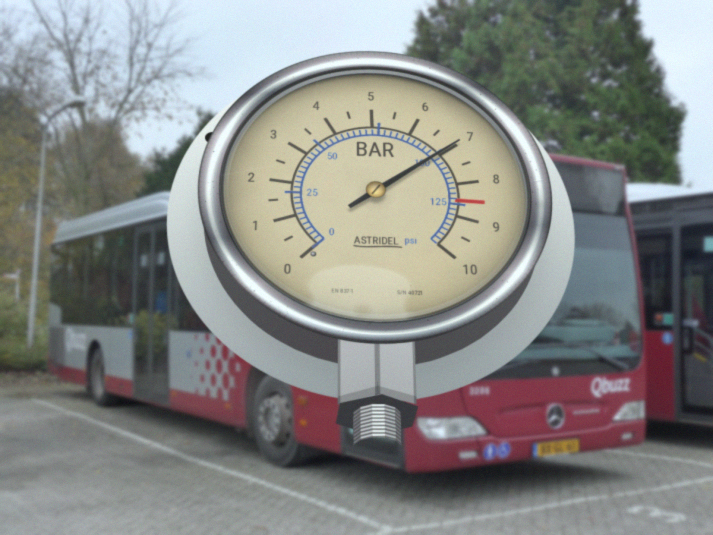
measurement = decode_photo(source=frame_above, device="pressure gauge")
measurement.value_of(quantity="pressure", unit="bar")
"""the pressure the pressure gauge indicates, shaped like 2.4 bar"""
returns 7 bar
